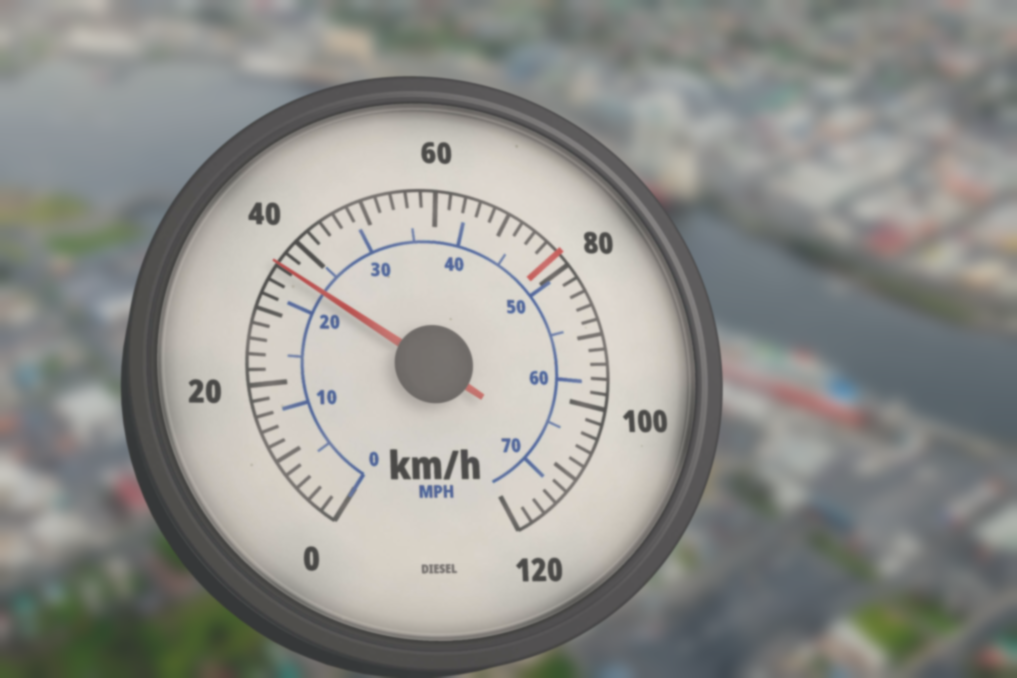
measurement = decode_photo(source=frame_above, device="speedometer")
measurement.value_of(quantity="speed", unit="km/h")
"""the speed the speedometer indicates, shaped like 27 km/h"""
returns 36 km/h
